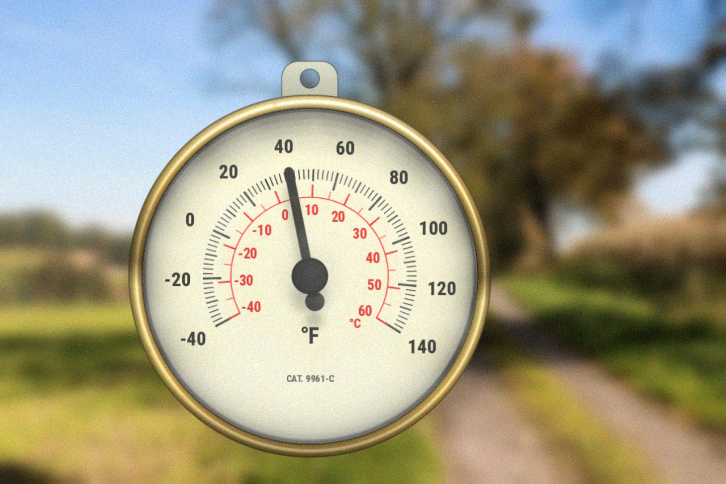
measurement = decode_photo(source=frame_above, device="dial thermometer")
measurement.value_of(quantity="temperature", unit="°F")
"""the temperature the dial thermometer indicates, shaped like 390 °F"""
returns 40 °F
